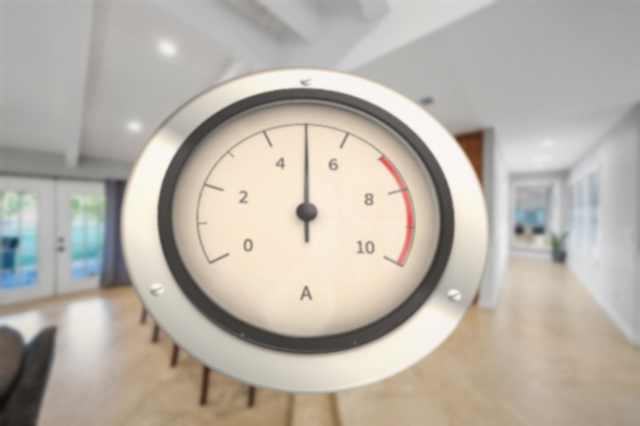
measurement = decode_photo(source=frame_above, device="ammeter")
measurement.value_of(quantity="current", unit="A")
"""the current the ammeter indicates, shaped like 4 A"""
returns 5 A
